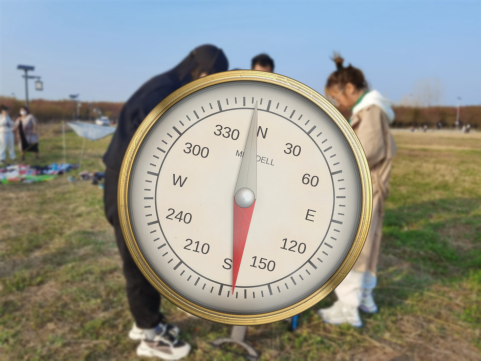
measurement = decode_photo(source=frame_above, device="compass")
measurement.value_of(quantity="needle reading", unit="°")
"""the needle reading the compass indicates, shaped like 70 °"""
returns 172.5 °
